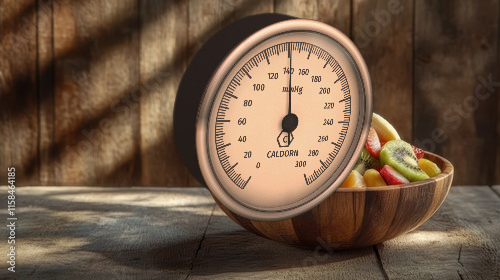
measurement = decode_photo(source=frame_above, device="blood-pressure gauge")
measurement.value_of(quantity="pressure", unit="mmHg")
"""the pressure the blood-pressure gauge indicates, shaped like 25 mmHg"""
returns 140 mmHg
